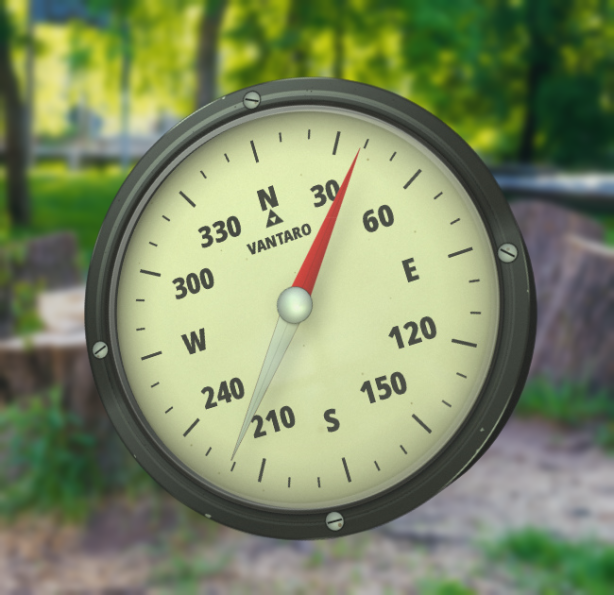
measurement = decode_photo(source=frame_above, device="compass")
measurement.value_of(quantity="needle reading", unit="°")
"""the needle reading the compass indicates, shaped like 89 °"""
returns 40 °
